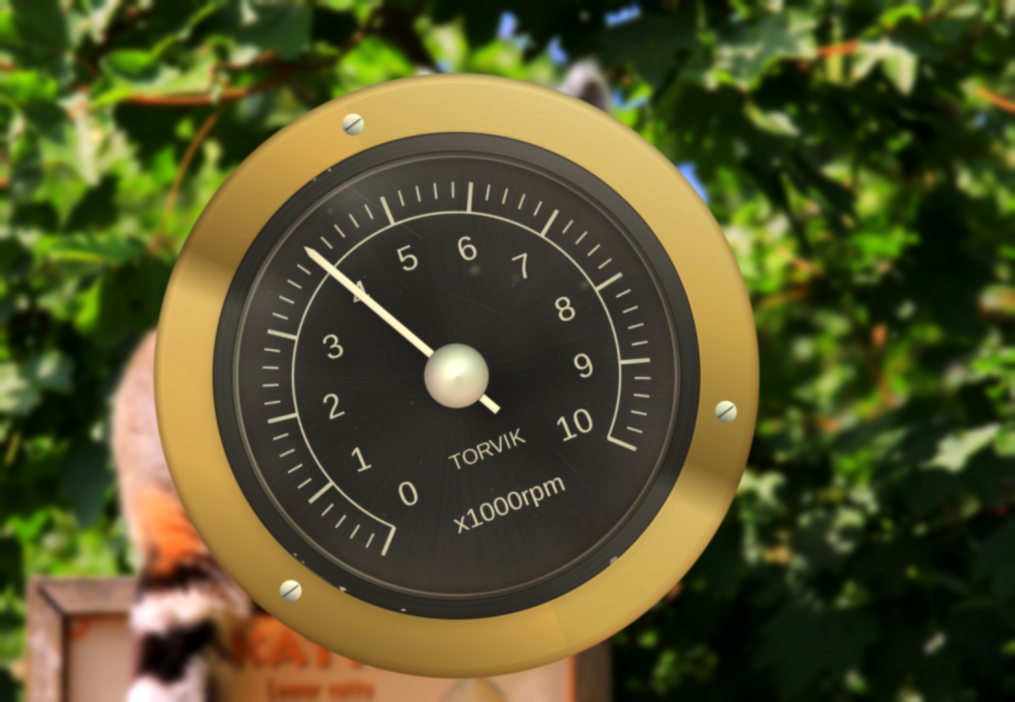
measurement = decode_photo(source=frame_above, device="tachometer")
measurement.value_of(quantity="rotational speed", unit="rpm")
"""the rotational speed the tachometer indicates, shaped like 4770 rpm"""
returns 4000 rpm
